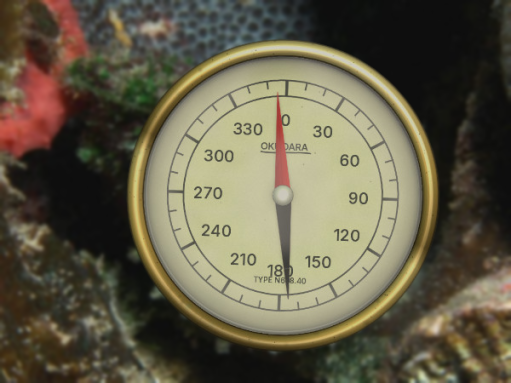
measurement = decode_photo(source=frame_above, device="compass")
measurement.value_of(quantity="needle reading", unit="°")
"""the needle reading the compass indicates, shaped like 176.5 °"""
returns 355 °
